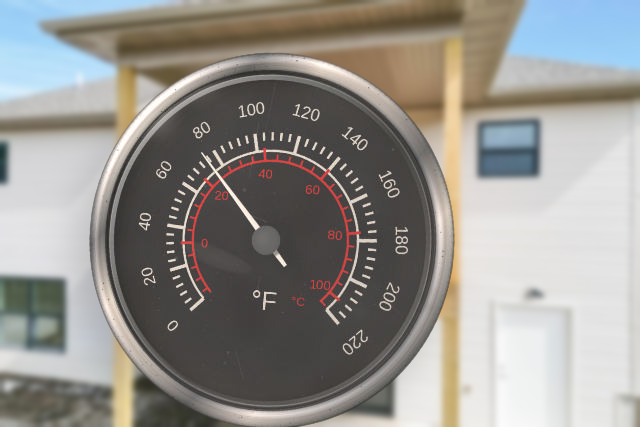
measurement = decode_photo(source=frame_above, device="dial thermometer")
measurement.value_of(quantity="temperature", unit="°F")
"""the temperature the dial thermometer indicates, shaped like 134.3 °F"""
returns 76 °F
